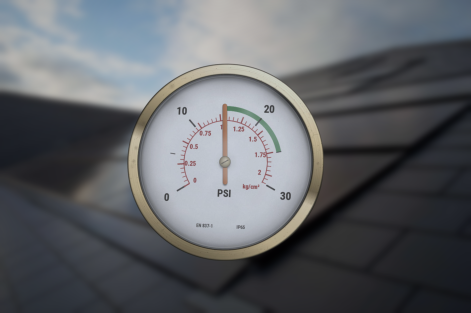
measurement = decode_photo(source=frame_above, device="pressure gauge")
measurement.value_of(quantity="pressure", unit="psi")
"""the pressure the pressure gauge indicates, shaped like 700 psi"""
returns 15 psi
